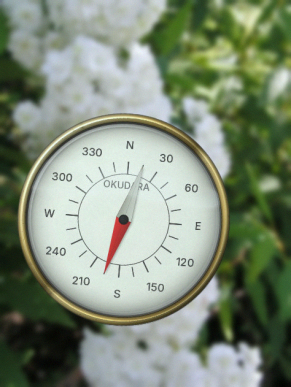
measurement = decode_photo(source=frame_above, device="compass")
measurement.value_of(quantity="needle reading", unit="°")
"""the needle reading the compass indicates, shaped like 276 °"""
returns 195 °
